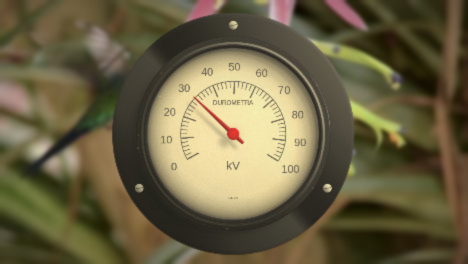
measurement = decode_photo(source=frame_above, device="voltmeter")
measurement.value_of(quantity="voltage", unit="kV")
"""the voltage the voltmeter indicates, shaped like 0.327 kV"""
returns 30 kV
